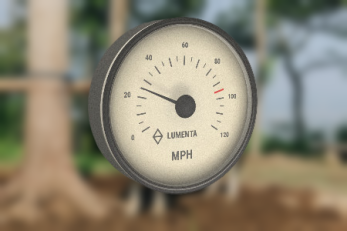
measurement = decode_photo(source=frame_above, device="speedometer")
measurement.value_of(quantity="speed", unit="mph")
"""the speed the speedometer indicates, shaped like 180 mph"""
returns 25 mph
